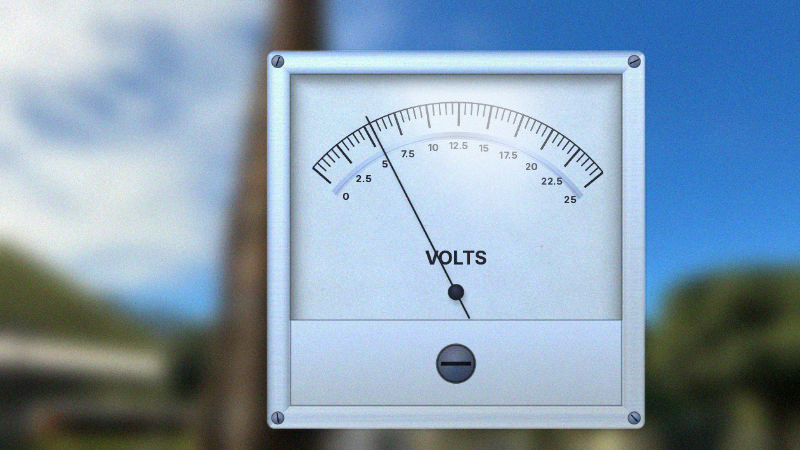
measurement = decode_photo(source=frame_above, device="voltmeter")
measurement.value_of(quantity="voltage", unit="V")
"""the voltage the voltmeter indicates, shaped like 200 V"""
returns 5.5 V
